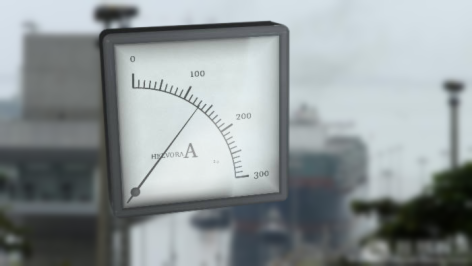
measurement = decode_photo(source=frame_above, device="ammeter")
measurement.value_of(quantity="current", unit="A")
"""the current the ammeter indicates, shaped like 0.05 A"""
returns 130 A
